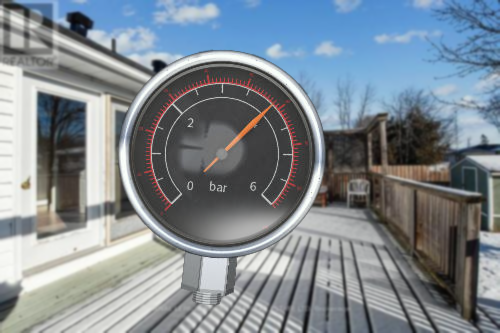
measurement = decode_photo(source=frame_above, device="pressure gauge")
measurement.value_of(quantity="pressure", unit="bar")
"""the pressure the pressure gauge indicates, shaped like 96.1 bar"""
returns 4 bar
